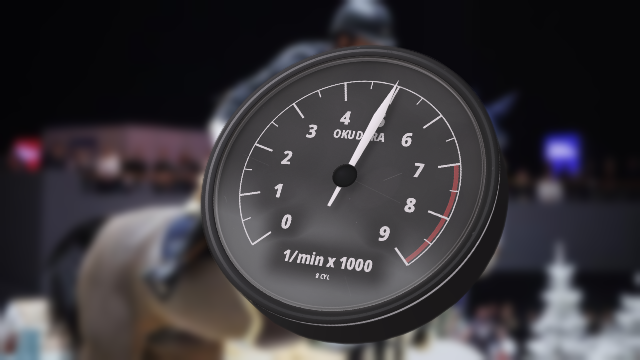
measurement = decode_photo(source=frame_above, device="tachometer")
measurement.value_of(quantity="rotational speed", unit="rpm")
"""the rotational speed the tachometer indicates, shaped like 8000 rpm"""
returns 5000 rpm
